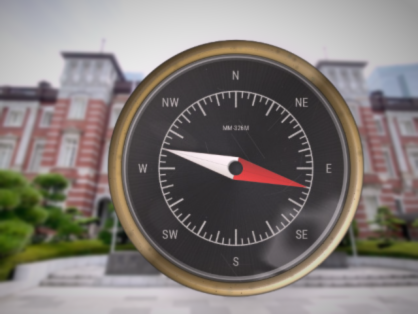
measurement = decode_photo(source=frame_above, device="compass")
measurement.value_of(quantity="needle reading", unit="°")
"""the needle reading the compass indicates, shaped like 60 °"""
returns 105 °
